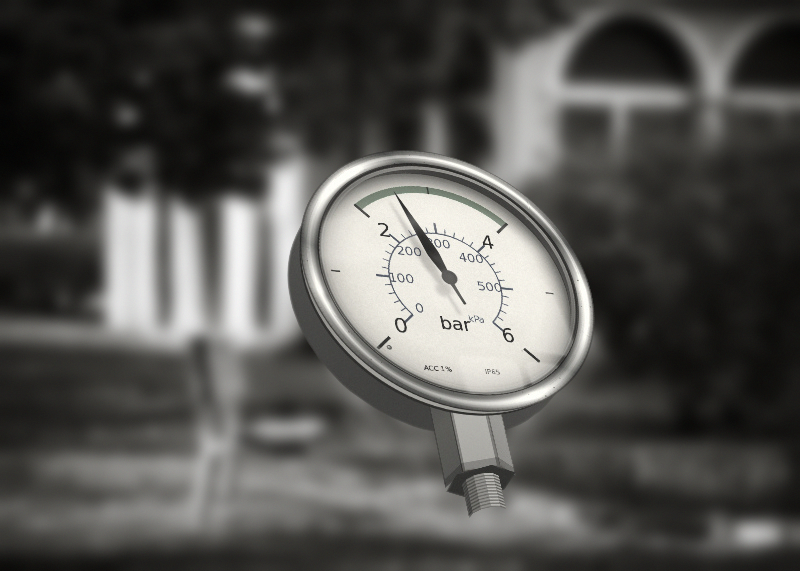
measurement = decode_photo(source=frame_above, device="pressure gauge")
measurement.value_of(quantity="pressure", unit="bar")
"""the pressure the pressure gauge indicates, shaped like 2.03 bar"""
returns 2.5 bar
